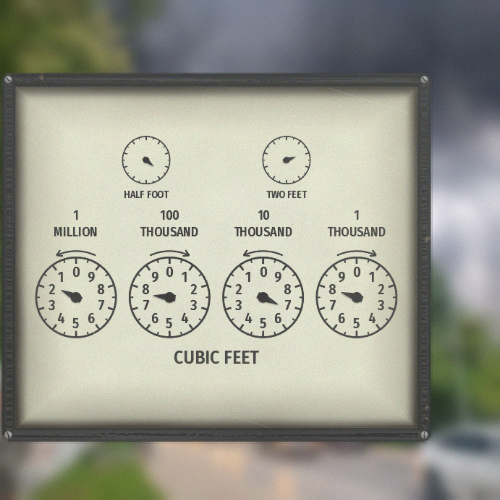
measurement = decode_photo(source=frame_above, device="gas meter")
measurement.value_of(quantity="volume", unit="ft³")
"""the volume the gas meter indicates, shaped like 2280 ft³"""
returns 176800 ft³
